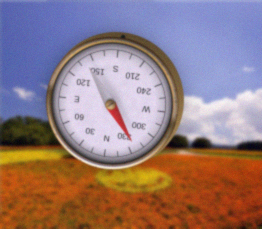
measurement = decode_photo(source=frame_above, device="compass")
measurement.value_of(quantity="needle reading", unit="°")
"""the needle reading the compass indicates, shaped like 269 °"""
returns 322.5 °
